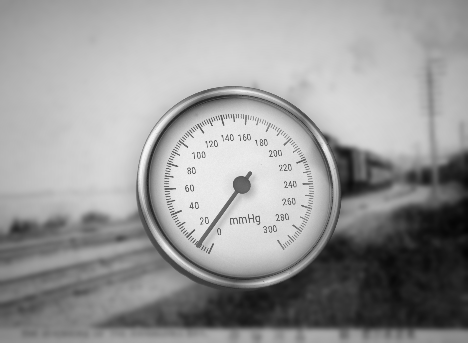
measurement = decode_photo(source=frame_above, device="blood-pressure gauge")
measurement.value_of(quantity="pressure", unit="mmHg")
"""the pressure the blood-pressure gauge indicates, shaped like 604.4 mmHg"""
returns 10 mmHg
